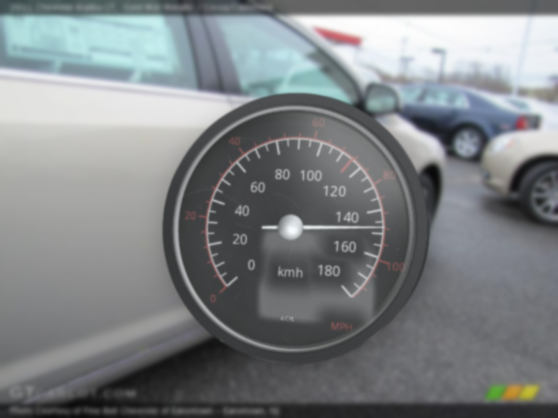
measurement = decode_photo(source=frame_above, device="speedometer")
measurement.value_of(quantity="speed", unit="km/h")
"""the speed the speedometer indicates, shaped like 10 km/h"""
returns 147.5 km/h
